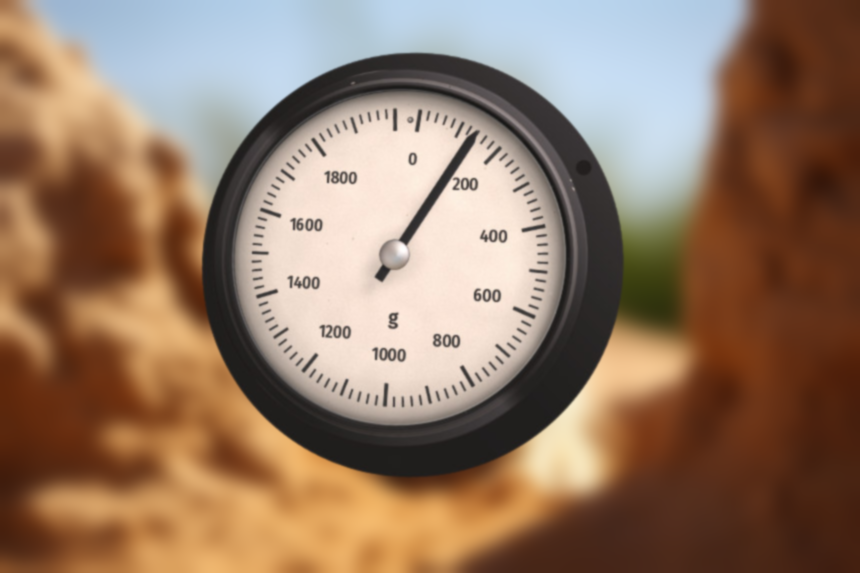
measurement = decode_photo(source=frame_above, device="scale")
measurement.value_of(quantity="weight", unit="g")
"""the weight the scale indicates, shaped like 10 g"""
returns 140 g
